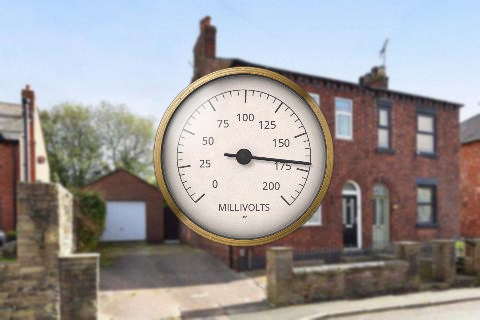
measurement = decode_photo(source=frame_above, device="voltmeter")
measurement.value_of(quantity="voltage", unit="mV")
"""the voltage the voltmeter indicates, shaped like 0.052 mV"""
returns 170 mV
